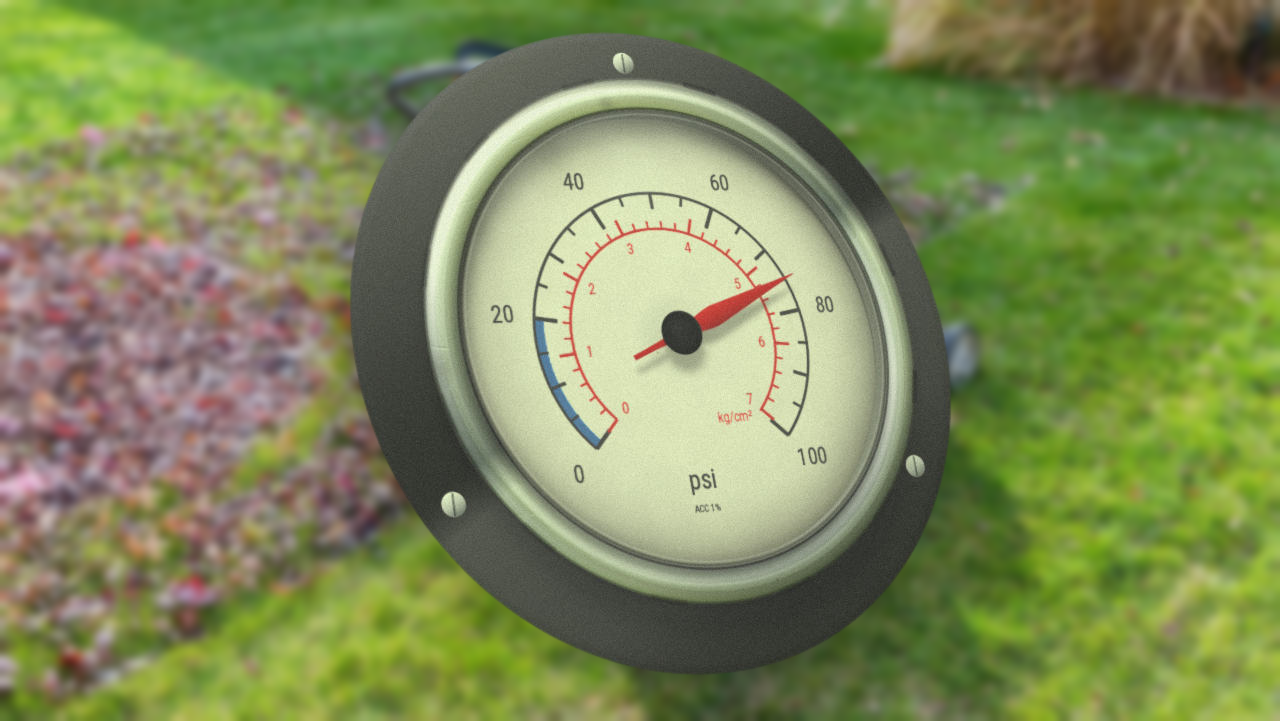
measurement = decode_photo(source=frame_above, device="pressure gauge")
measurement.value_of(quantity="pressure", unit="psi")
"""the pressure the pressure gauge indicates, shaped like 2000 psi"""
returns 75 psi
